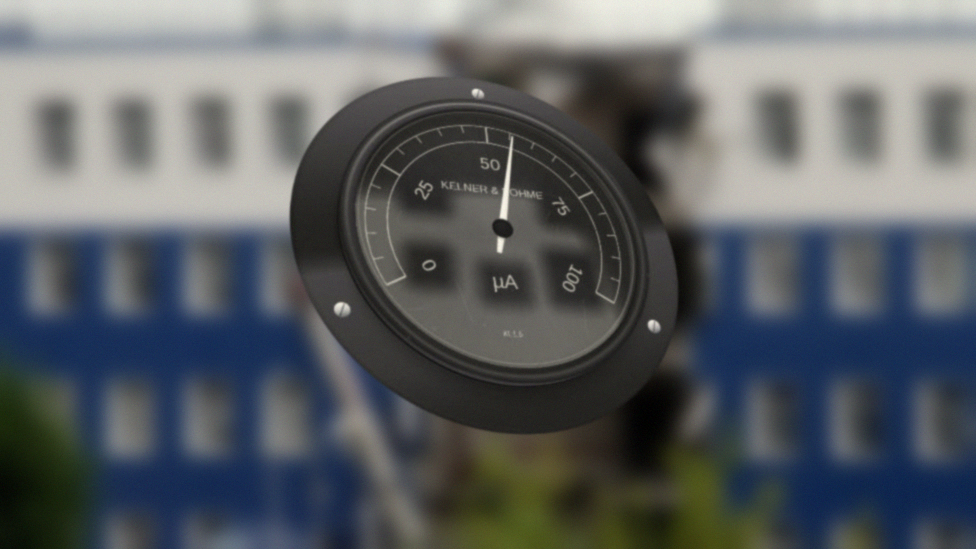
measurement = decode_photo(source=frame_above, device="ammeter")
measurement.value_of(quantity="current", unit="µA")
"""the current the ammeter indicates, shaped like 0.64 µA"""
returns 55 µA
